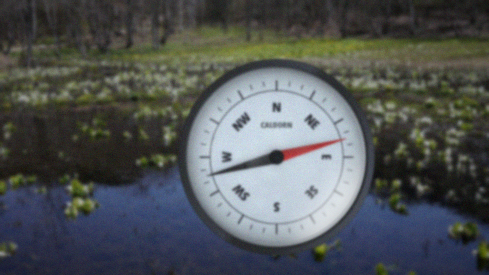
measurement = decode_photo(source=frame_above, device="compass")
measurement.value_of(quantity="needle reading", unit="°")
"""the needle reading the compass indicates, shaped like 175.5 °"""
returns 75 °
